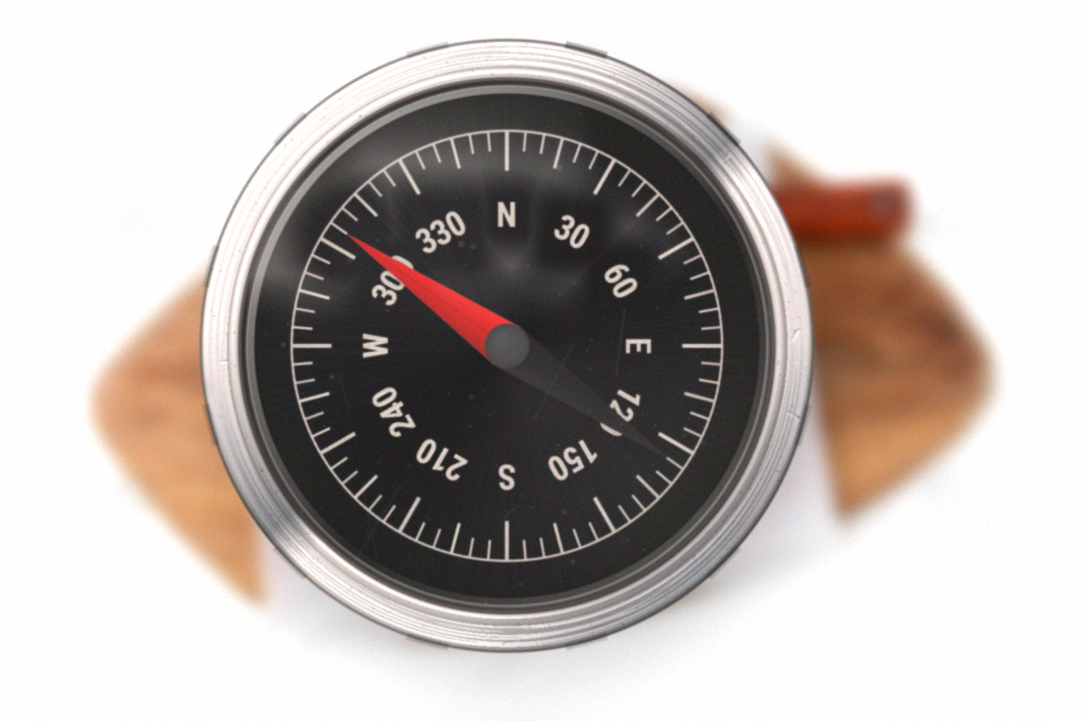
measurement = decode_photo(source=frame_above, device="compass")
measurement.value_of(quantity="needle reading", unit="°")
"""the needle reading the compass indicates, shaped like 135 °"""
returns 305 °
